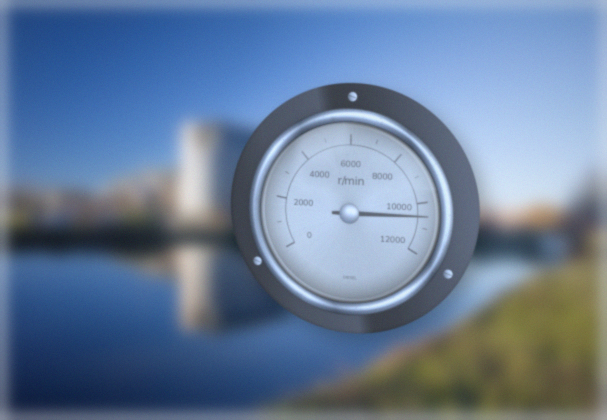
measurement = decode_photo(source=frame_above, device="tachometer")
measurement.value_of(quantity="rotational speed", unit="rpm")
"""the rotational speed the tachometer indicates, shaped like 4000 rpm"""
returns 10500 rpm
